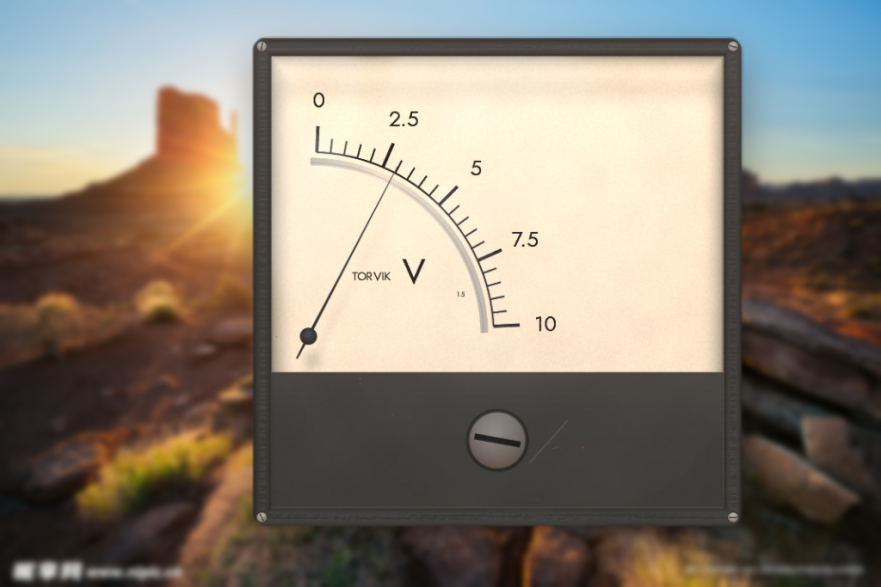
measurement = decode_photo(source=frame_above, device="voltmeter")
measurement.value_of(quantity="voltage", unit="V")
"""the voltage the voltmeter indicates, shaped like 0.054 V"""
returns 3 V
